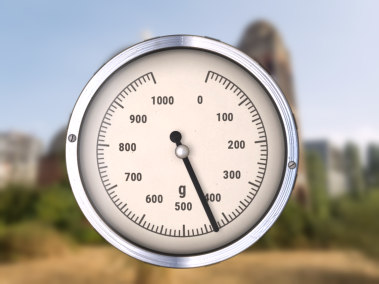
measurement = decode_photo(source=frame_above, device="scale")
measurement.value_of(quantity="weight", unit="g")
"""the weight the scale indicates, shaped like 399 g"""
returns 430 g
